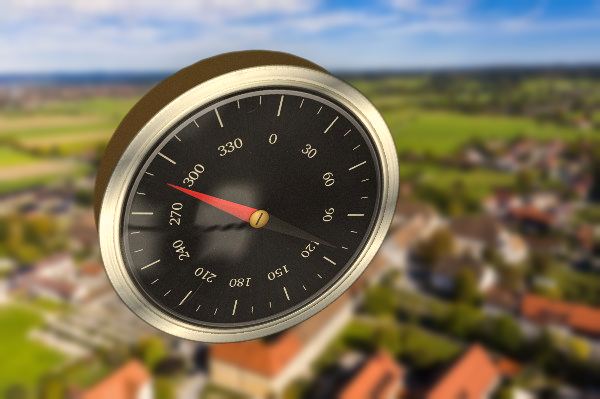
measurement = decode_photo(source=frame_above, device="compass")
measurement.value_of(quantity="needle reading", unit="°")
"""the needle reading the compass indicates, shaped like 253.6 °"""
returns 290 °
